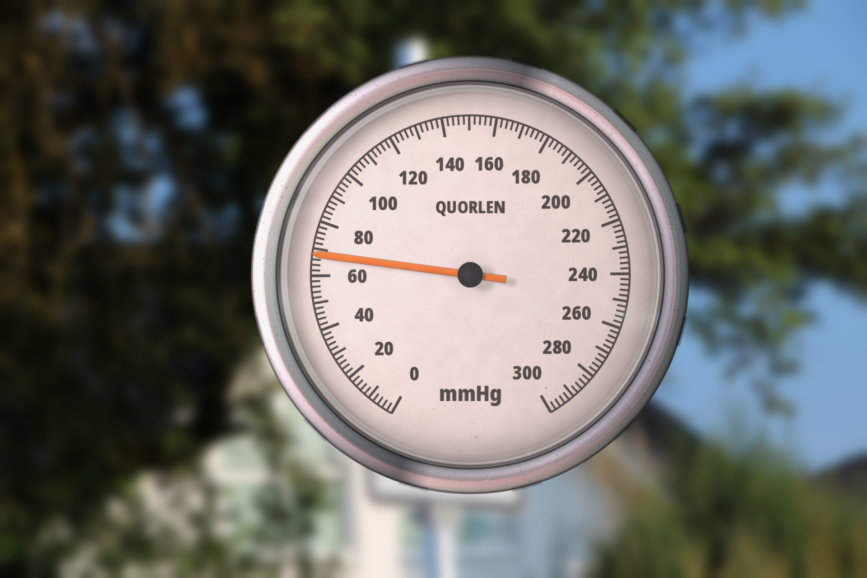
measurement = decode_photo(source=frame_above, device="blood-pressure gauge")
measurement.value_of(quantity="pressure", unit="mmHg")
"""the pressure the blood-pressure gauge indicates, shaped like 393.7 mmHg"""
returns 68 mmHg
